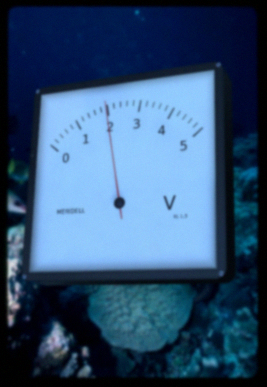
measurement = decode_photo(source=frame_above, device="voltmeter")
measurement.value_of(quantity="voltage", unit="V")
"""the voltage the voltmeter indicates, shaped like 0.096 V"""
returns 2 V
